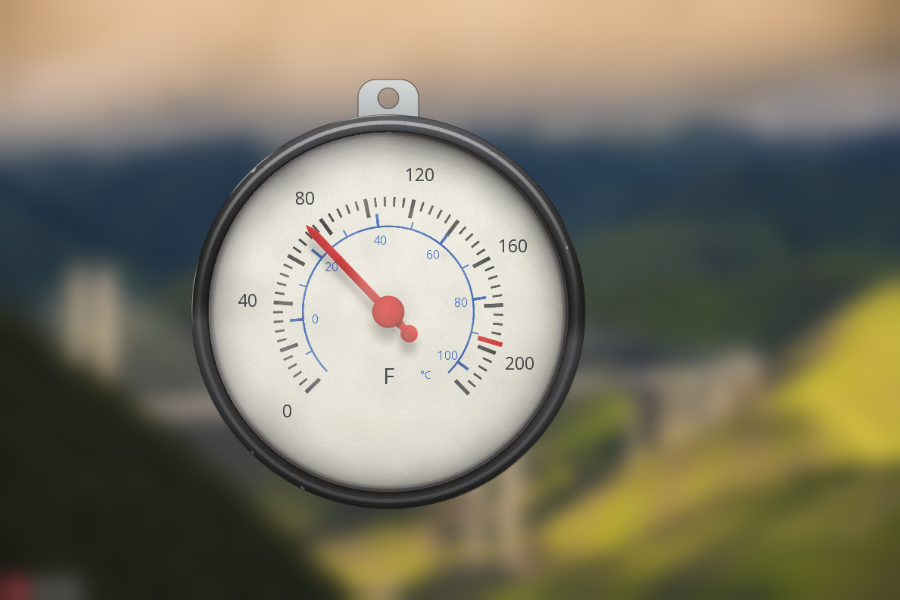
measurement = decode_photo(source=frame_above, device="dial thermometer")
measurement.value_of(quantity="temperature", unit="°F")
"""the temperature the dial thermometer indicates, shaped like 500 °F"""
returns 74 °F
